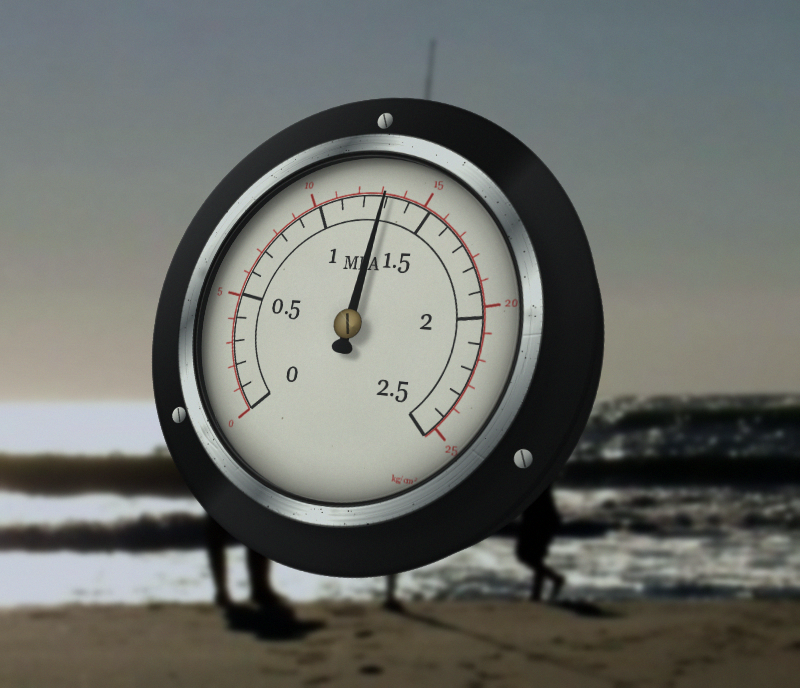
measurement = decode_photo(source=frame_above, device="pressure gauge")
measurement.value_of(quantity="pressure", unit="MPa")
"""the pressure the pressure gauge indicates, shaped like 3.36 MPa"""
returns 1.3 MPa
